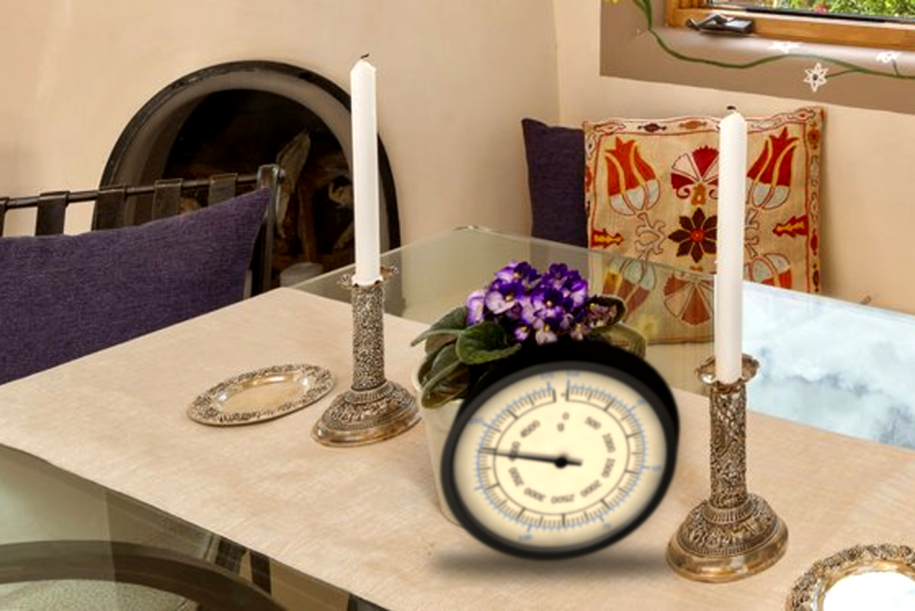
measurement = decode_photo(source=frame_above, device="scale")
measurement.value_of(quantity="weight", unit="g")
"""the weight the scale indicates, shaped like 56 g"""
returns 4000 g
